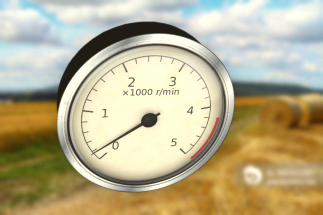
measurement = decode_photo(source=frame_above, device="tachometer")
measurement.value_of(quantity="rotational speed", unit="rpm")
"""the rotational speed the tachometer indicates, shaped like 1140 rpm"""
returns 200 rpm
